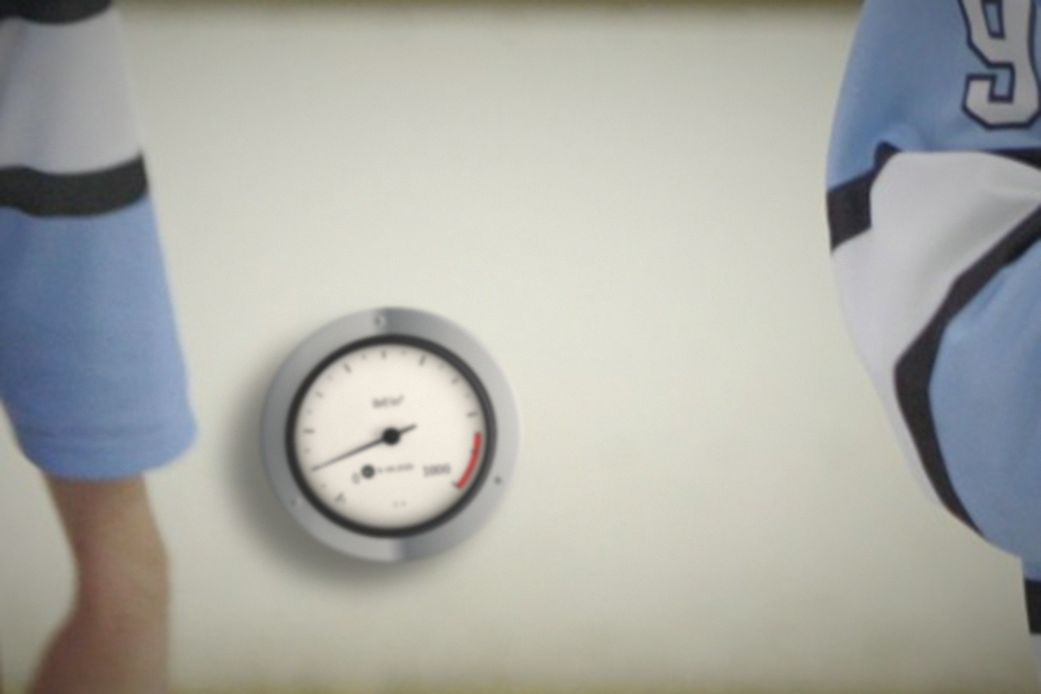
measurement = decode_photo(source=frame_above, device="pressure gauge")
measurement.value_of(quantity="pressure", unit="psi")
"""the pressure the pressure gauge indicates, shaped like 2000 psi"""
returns 100 psi
